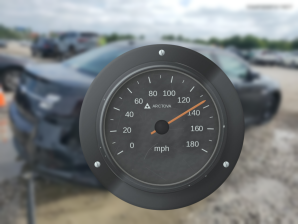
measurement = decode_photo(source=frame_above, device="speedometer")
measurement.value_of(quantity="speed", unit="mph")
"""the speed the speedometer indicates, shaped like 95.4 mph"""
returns 135 mph
